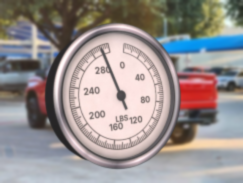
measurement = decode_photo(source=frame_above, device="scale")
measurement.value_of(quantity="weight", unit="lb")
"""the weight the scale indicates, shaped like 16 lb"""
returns 290 lb
